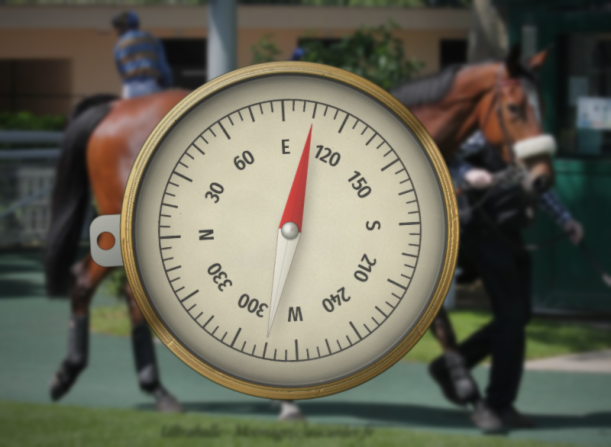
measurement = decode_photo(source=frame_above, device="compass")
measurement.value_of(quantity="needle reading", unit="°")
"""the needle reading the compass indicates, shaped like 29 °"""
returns 105 °
